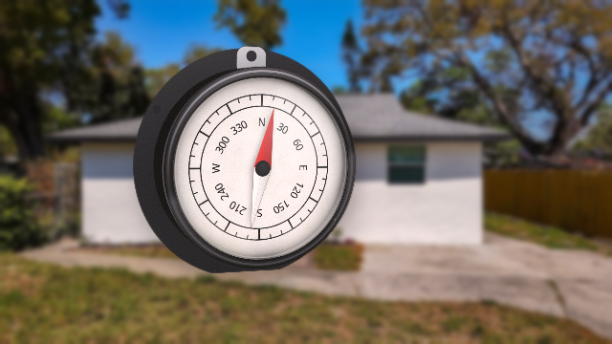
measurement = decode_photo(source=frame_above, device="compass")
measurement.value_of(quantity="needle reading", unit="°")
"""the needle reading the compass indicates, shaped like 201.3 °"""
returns 10 °
